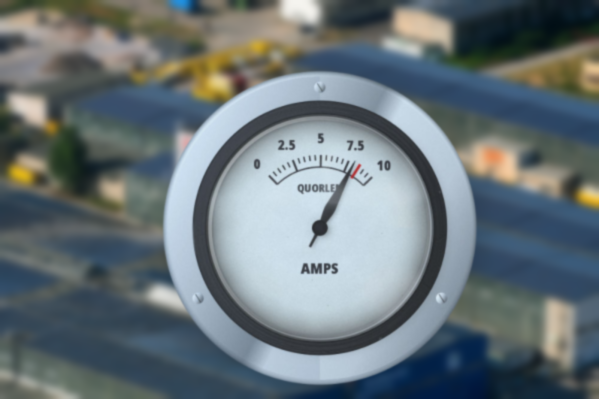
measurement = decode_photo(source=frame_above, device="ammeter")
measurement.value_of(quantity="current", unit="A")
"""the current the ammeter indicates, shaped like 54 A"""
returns 8 A
